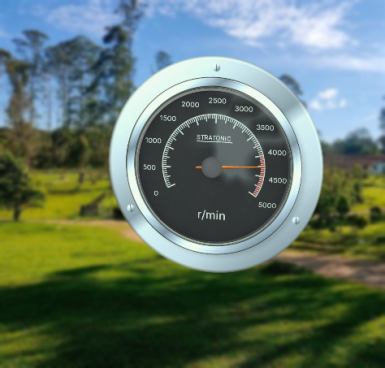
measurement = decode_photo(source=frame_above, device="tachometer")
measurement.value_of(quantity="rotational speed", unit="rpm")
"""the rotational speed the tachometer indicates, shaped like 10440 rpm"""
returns 4250 rpm
